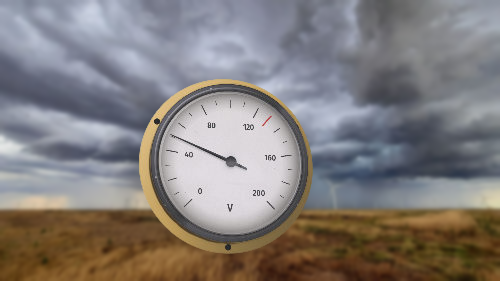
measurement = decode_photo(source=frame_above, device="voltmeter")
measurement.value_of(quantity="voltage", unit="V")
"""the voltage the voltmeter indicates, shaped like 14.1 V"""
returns 50 V
